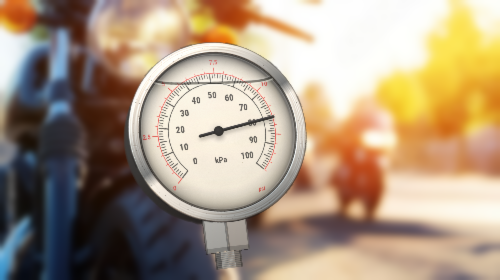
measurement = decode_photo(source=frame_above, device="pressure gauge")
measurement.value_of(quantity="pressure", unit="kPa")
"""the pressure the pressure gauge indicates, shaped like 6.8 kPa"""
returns 80 kPa
